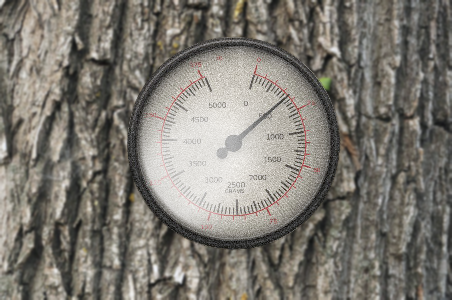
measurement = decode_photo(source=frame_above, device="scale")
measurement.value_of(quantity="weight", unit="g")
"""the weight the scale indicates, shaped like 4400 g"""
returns 500 g
